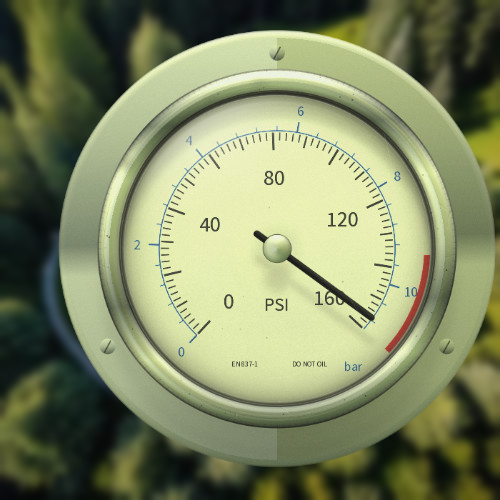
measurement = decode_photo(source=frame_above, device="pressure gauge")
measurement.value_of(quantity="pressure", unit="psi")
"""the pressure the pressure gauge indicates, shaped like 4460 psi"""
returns 156 psi
